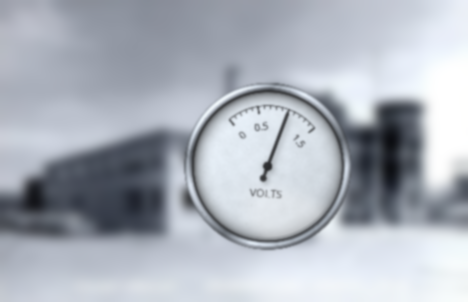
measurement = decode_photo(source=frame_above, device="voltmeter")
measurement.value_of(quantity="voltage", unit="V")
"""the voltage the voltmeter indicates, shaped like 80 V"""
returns 1 V
